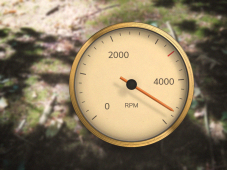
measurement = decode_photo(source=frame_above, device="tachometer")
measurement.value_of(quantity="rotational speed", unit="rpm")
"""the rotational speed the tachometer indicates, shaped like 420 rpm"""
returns 4700 rpm
